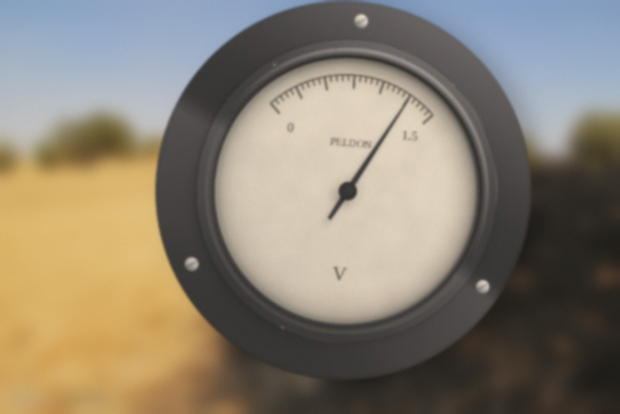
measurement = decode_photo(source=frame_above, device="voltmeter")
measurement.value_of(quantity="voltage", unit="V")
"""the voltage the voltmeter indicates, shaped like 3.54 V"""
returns 1.25 V
